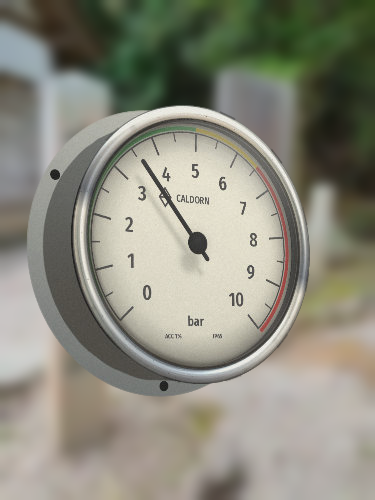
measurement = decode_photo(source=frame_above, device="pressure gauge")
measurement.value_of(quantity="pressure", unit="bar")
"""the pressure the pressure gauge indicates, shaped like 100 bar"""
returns 3.5 bar
